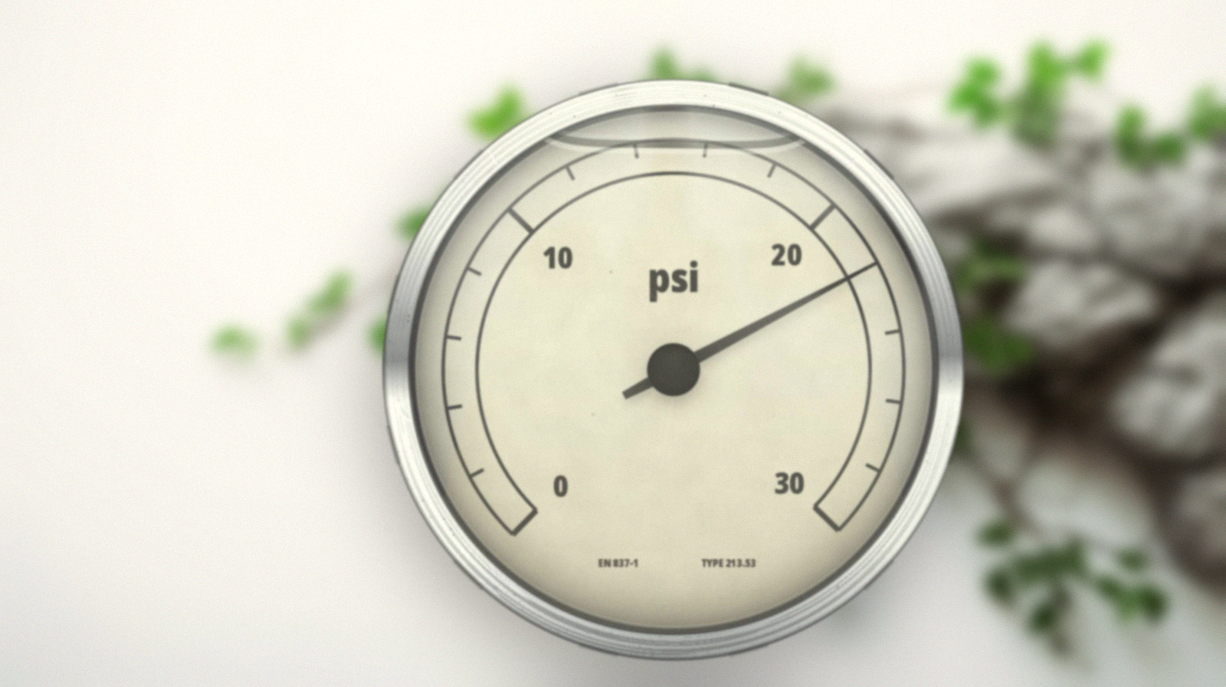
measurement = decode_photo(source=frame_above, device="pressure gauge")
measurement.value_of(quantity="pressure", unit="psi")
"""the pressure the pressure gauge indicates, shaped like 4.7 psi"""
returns 22 psi
